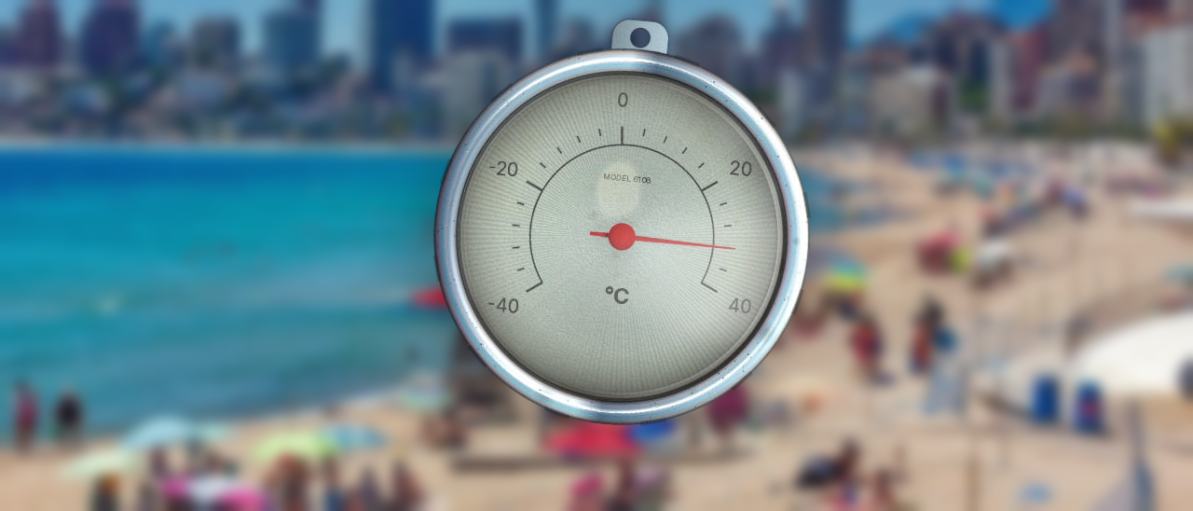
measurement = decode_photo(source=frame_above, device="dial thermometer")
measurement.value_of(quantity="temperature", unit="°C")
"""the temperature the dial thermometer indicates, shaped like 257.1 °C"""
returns 32 °C
